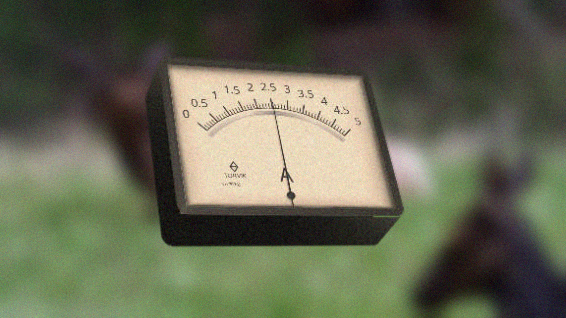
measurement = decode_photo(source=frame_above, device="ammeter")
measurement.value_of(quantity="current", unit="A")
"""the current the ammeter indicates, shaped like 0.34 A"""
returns 2.5 A
